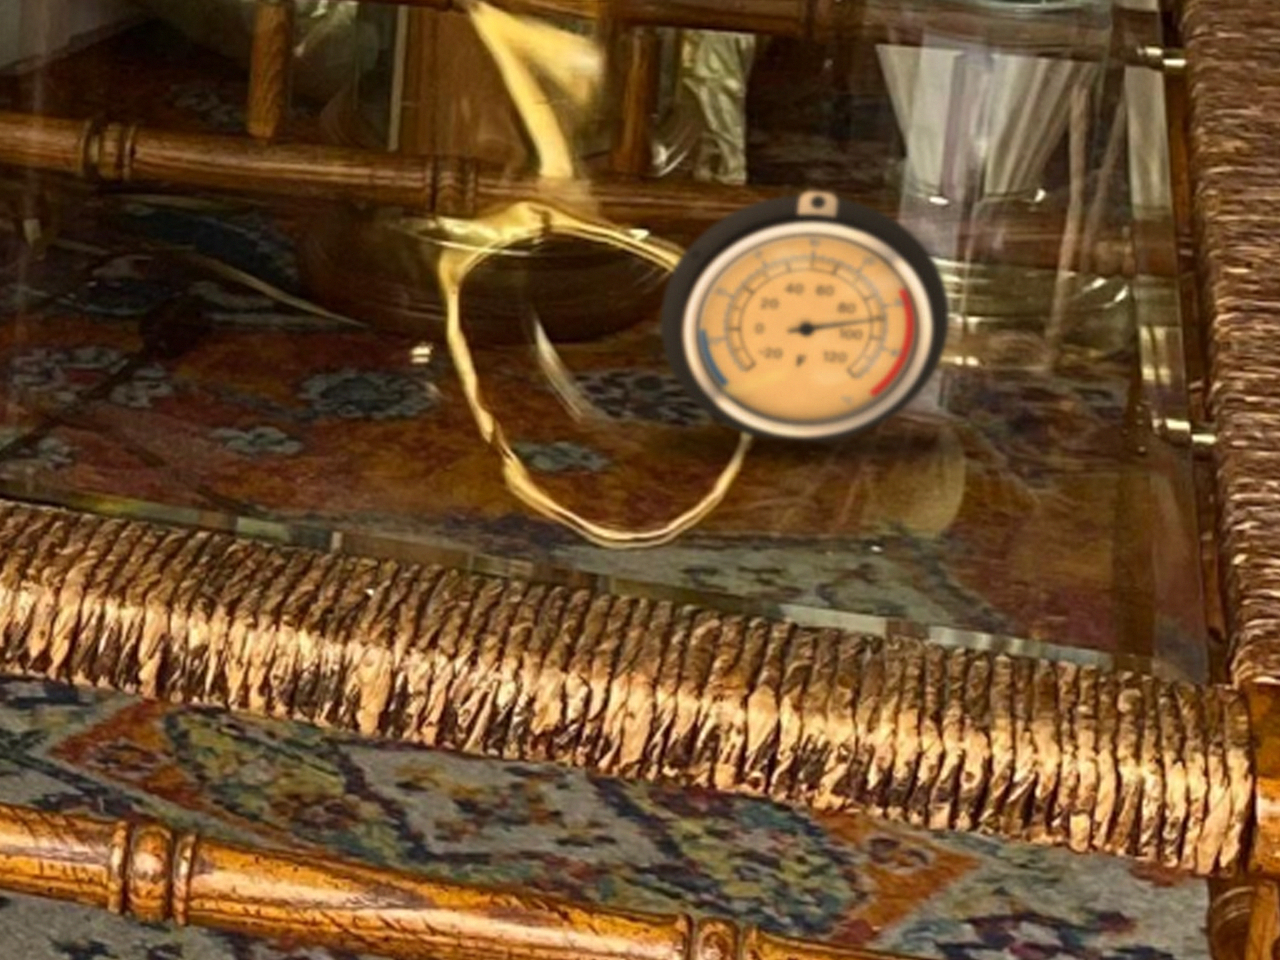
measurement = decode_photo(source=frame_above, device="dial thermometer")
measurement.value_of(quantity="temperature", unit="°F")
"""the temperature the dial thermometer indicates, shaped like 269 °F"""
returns 90 °F
